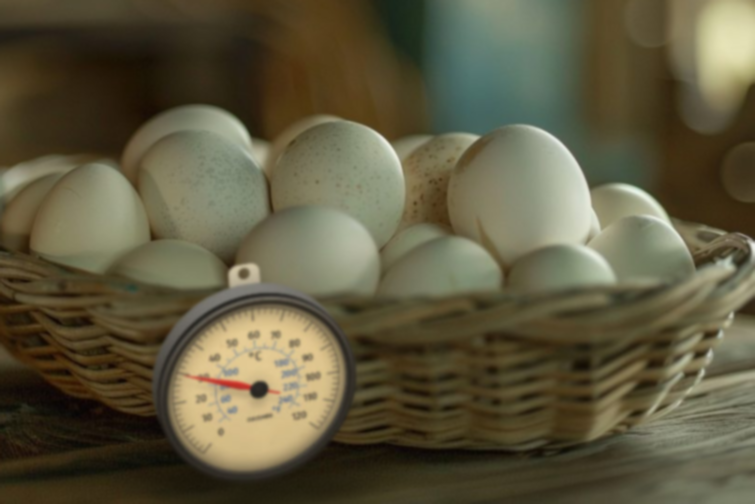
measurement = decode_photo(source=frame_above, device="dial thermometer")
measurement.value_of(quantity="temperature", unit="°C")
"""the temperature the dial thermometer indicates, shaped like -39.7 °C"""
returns 30 °C
